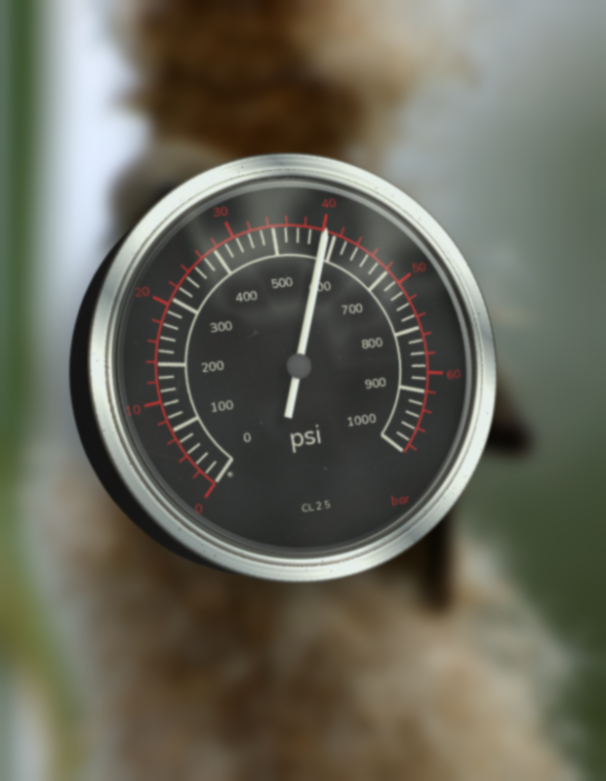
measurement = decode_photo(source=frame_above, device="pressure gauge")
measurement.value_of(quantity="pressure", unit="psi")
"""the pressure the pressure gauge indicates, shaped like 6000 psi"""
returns 580 psi
